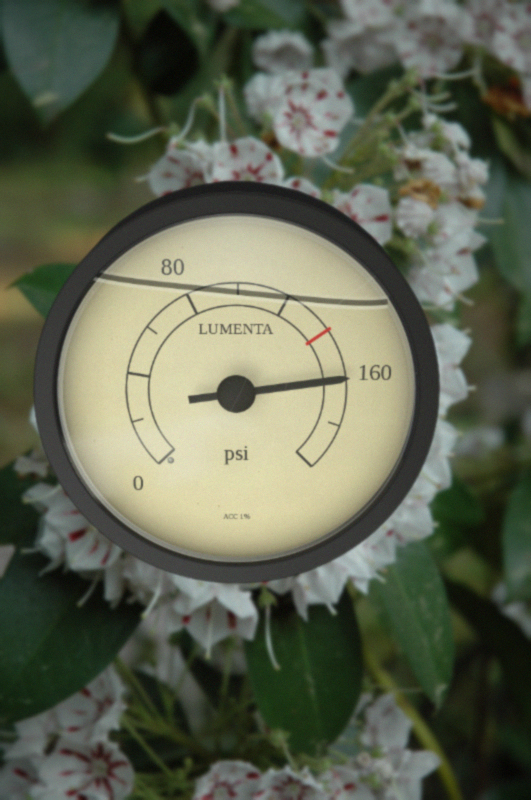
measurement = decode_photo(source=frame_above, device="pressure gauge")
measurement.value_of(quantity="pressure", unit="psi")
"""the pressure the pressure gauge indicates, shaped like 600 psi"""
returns 160 psi
